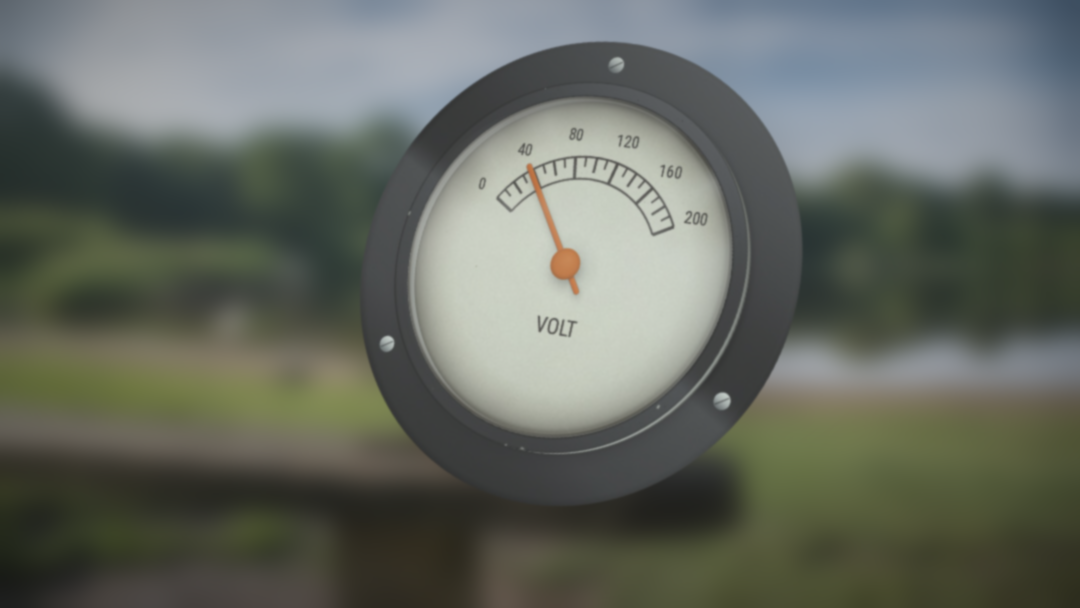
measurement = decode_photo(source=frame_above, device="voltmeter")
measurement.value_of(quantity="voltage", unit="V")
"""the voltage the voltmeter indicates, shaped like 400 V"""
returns 40 V
